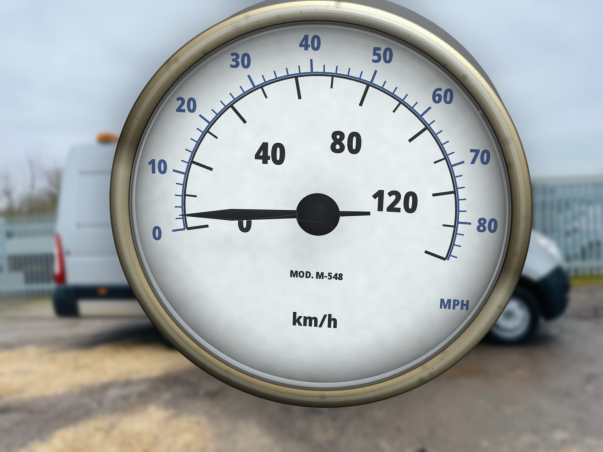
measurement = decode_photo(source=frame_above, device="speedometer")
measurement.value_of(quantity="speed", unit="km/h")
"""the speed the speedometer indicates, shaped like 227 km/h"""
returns 5 km/h
